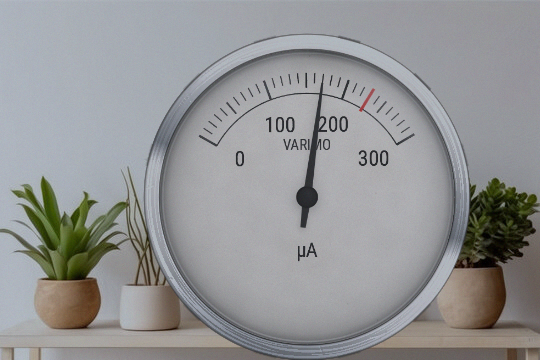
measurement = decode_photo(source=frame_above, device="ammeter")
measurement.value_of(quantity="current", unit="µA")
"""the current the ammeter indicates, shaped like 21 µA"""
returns 170 µA
